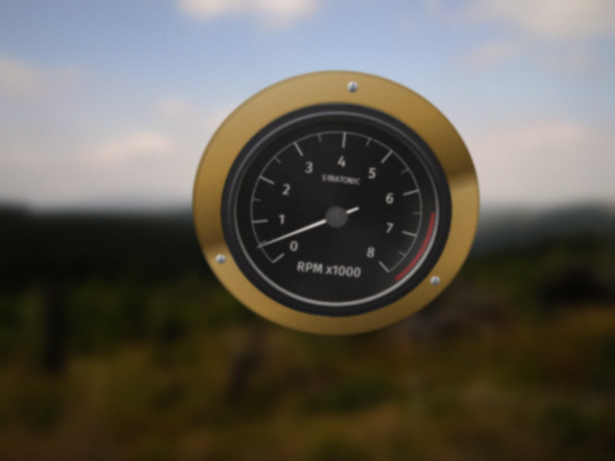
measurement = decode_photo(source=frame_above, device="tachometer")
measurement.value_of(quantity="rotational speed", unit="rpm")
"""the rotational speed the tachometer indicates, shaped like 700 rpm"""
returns 500 rpm
